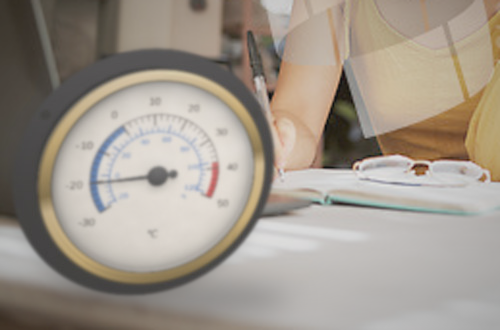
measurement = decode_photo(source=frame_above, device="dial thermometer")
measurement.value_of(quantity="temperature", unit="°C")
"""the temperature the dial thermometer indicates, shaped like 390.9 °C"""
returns -20 °C
